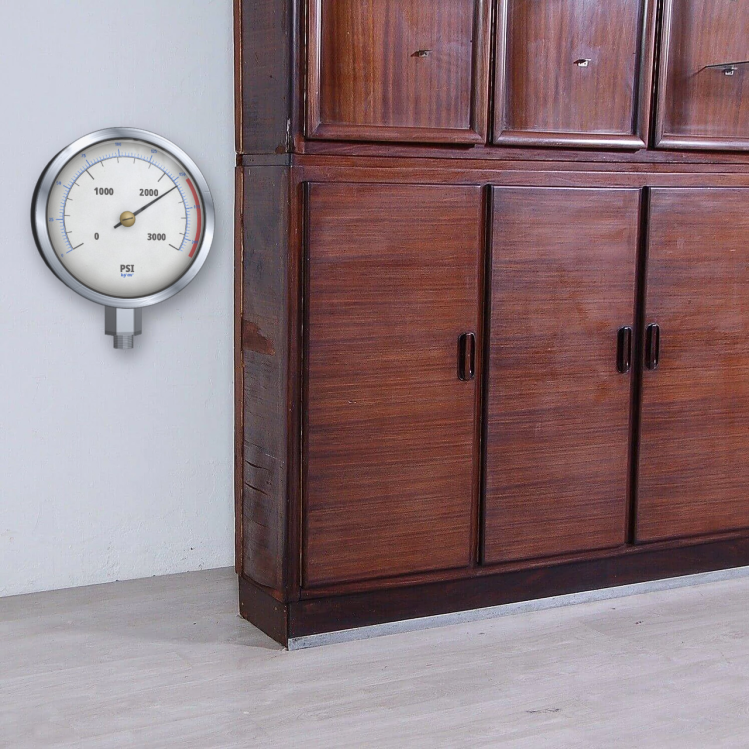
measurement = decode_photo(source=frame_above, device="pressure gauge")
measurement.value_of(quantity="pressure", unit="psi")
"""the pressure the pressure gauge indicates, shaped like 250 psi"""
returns 2200 psi
